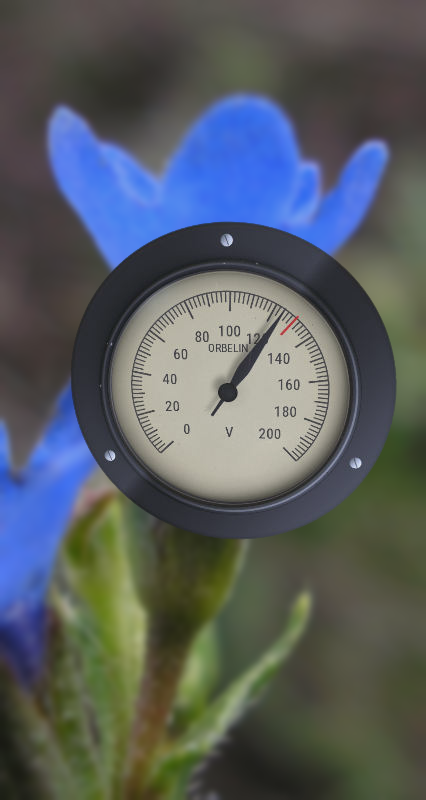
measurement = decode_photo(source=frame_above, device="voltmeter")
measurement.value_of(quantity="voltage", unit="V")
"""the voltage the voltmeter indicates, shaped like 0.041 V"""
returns 124 V
